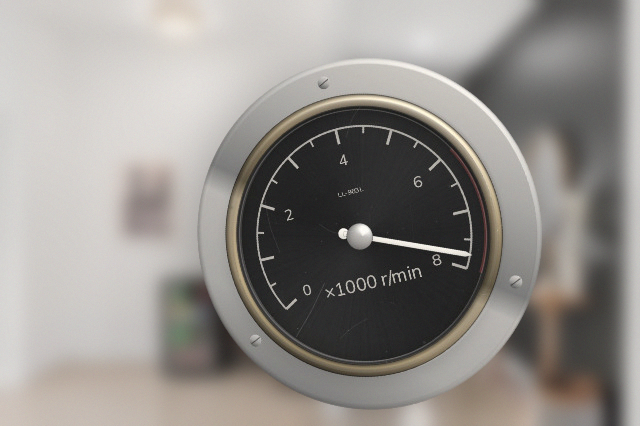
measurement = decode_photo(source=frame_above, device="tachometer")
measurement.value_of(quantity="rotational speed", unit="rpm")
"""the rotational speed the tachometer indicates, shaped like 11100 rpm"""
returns 7750 rpm
